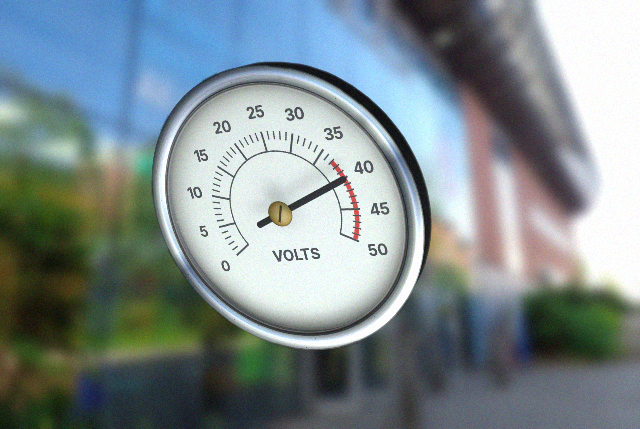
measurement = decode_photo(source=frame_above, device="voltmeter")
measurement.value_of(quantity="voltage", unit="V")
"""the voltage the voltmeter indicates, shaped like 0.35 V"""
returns 40 V
